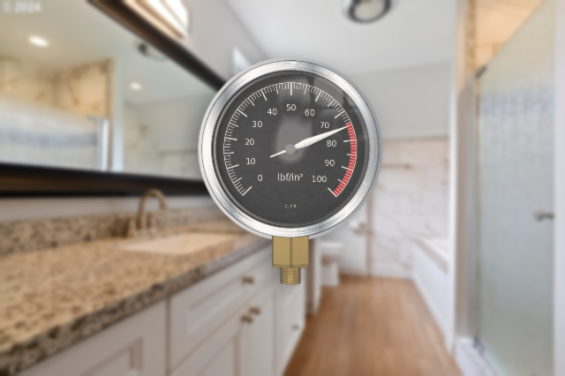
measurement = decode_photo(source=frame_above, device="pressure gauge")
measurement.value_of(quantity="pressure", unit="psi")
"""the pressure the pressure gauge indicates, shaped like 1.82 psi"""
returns 75 psi
